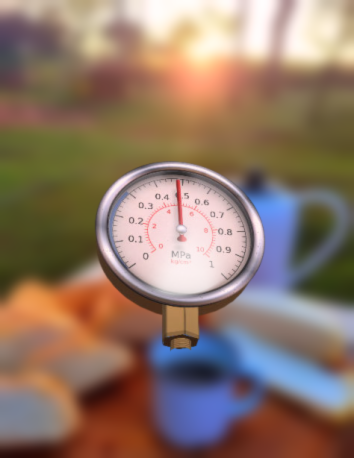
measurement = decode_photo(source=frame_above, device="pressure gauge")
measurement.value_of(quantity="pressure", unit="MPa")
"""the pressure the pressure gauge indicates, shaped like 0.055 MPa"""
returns 0.48 MPa
